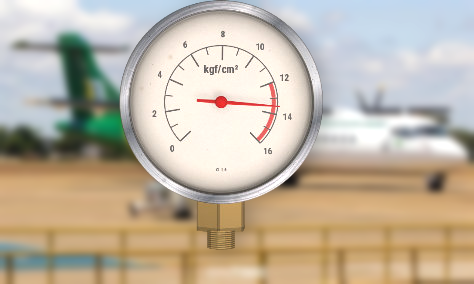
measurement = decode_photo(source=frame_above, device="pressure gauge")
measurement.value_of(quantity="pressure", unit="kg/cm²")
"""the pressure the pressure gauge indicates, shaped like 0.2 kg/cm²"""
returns 13.5 kg/cm²
